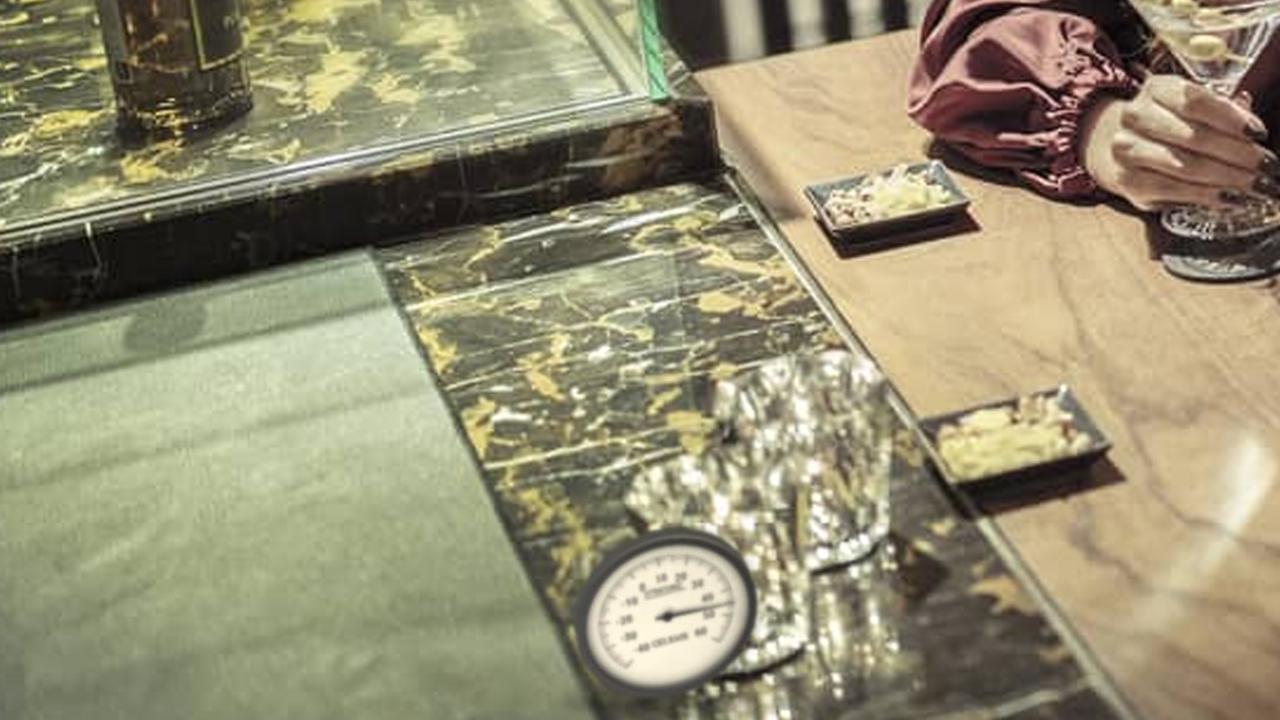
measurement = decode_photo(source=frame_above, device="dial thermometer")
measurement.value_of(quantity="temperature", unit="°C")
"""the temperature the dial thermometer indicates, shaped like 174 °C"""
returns 45 °C
